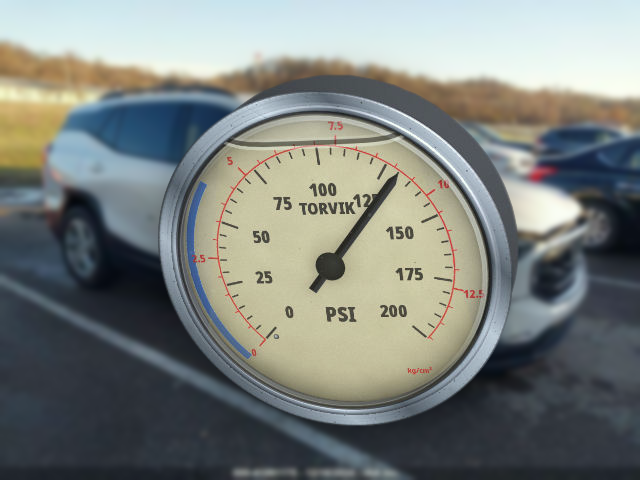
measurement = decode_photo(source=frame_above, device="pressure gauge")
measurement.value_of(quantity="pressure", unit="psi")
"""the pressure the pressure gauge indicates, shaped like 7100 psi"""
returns 130 psi
